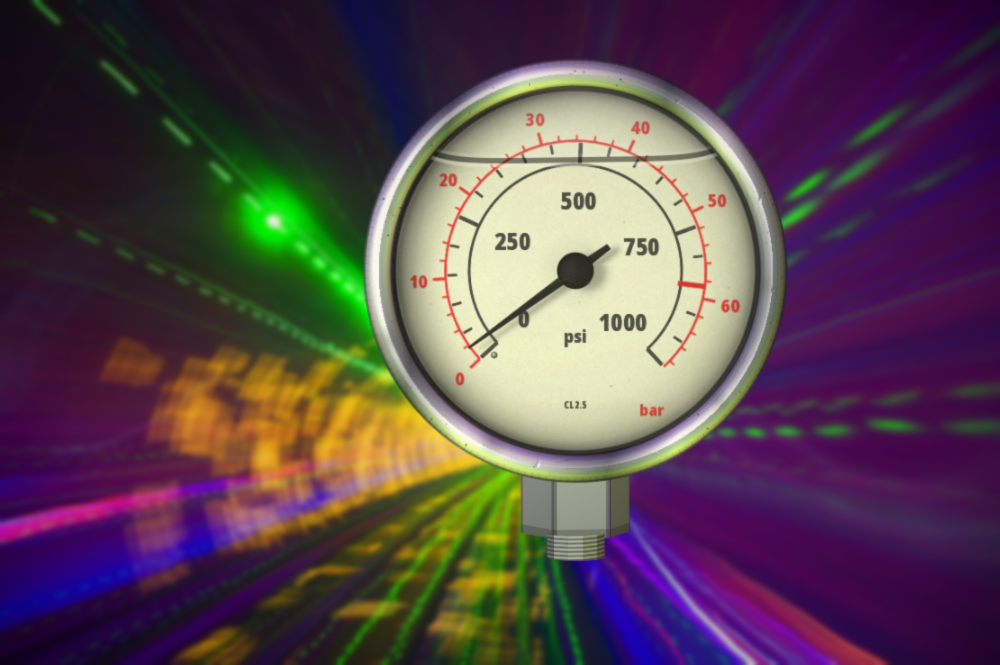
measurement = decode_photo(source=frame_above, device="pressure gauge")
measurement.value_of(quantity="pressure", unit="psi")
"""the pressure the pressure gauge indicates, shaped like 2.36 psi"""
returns 25 psi
